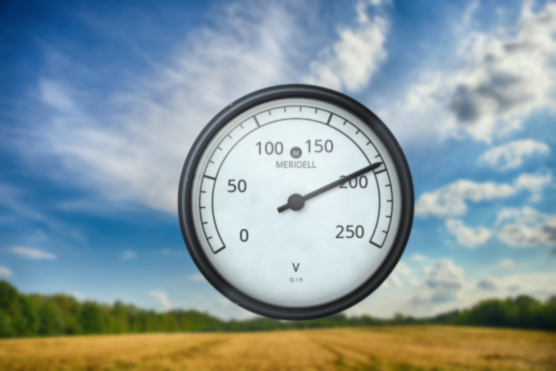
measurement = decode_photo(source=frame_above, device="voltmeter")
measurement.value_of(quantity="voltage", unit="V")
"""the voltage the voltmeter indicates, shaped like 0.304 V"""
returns 195 V
